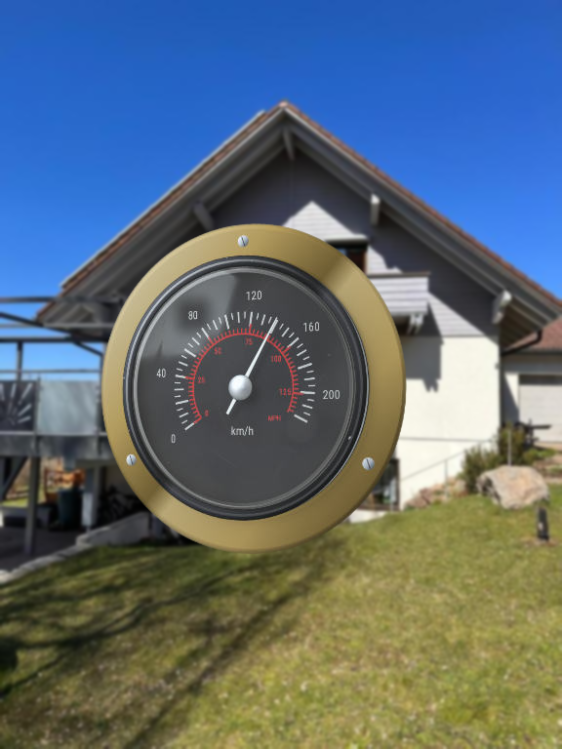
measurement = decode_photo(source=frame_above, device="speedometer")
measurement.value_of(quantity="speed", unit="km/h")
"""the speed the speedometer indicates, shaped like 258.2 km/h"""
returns 140 km/h
